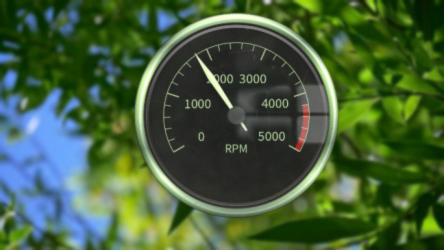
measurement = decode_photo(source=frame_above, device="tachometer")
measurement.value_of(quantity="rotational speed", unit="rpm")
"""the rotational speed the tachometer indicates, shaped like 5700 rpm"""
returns 1800 rpm
